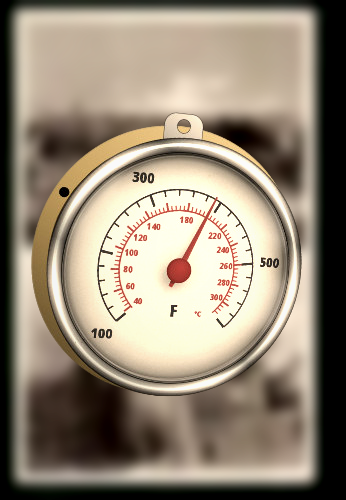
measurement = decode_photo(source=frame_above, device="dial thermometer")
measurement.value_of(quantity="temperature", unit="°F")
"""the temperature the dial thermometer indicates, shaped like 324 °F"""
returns 390 °F
